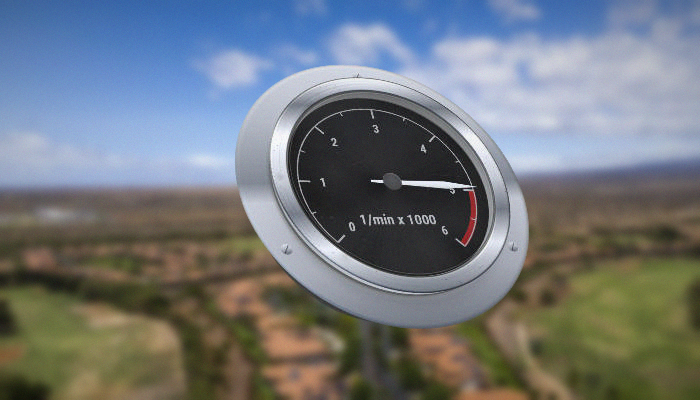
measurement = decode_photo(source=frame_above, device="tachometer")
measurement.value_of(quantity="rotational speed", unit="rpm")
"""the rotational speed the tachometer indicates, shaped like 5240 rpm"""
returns 5000 rpm
